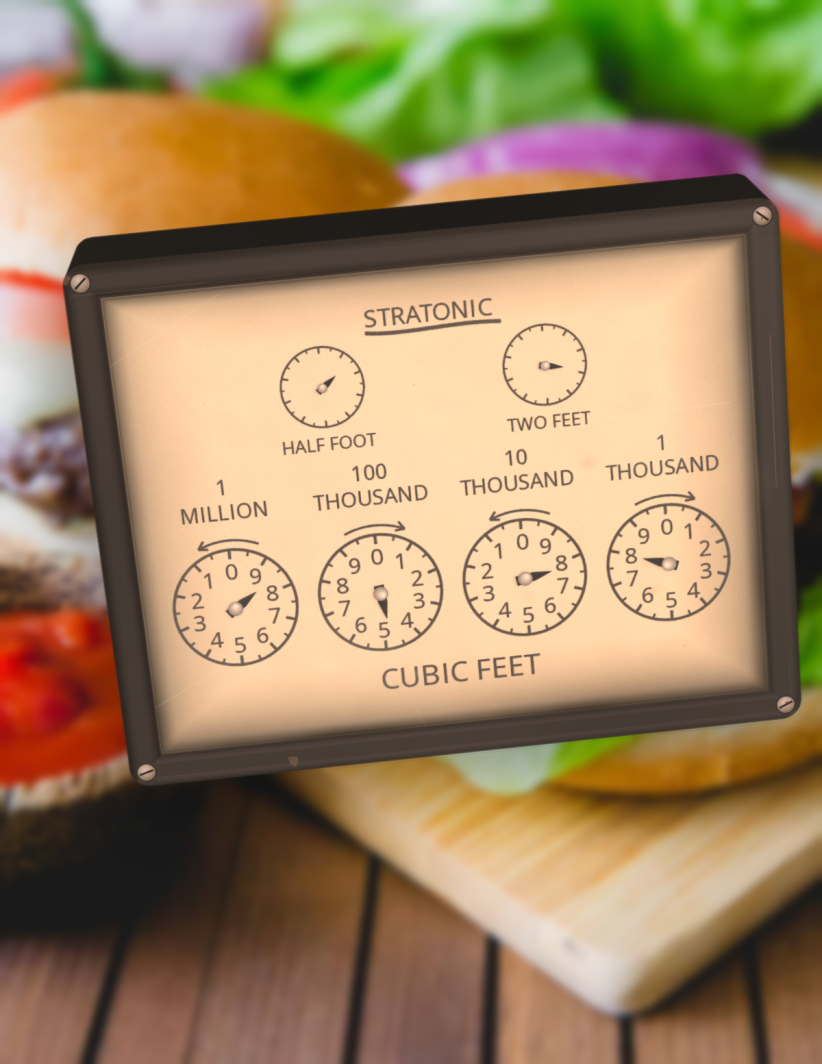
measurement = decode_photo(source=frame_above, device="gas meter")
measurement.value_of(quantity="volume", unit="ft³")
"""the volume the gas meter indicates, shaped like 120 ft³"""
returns 847800 ft³
